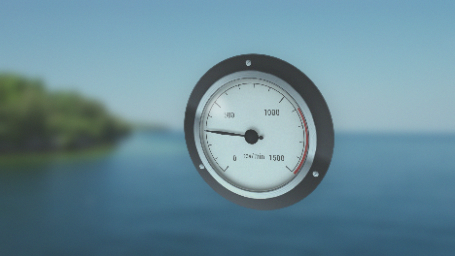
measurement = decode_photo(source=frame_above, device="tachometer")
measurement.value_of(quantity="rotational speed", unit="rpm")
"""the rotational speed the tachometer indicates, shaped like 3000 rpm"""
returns 300 rpm
